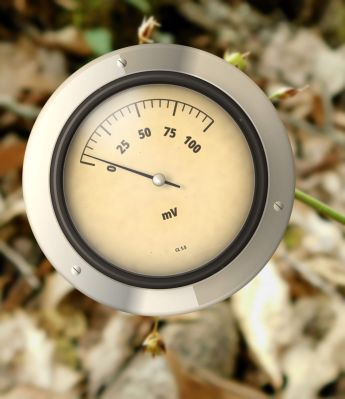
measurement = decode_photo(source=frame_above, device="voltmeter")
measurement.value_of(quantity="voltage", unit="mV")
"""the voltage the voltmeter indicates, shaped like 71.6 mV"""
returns 5 mV
